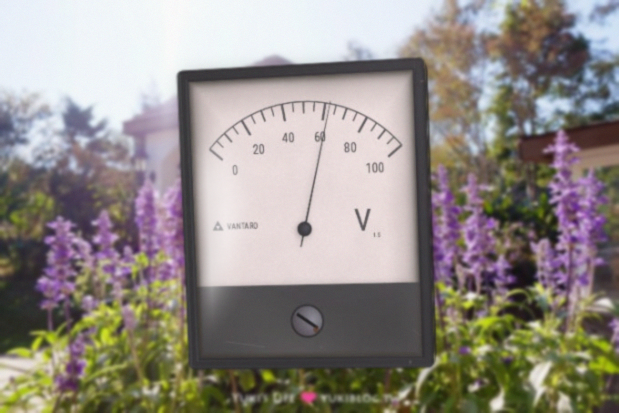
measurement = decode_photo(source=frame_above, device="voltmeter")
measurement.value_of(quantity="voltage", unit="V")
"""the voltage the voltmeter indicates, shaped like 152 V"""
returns 62.5 V
